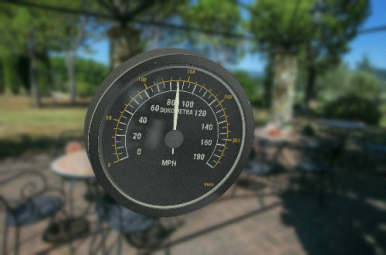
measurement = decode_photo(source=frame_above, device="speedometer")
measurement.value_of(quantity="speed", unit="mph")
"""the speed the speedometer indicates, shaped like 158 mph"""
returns 85 mph
